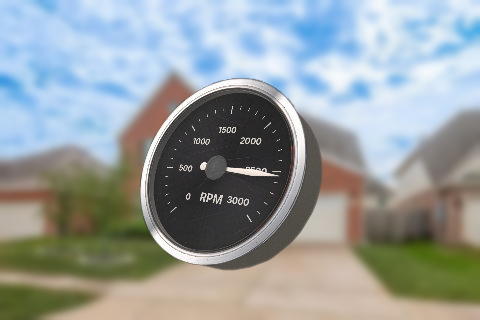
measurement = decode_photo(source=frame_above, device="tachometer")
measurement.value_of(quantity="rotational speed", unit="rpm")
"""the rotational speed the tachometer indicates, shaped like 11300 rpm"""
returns 2550 rpm
